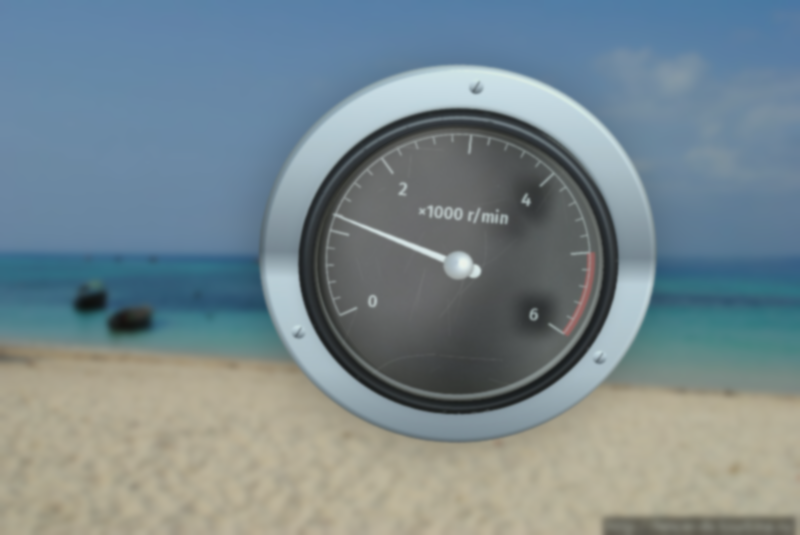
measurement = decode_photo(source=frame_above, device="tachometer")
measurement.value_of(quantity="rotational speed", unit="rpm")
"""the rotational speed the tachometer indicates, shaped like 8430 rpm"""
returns 1200 rpm
